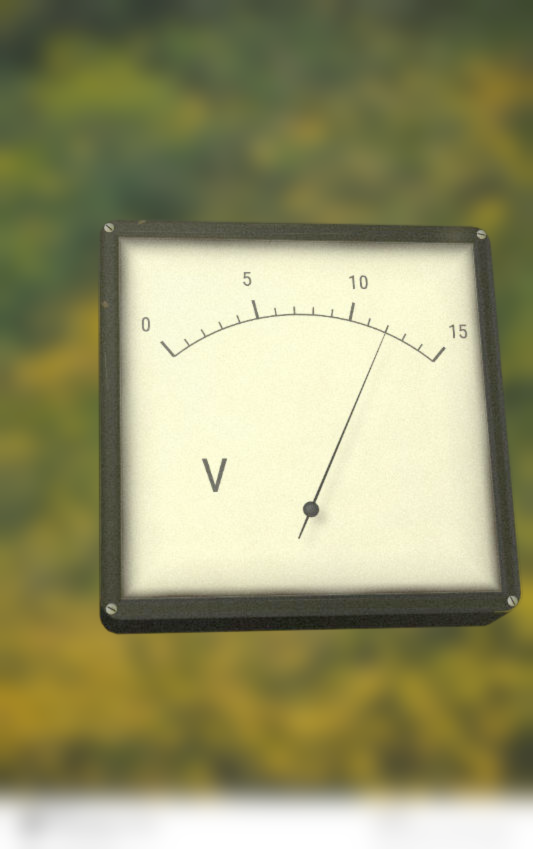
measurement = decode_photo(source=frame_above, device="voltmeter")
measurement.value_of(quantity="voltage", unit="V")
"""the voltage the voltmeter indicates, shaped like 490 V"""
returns 12 V
